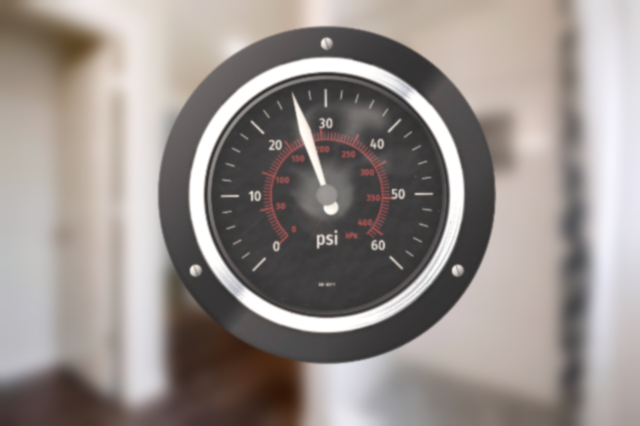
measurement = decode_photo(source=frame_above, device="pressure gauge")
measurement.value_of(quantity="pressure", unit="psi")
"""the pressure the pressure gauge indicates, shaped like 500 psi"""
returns 26 psi
